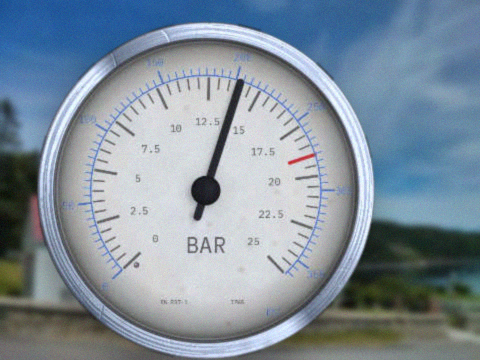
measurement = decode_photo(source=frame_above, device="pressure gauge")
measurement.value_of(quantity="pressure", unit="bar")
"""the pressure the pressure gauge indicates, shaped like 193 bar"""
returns 14 bar
